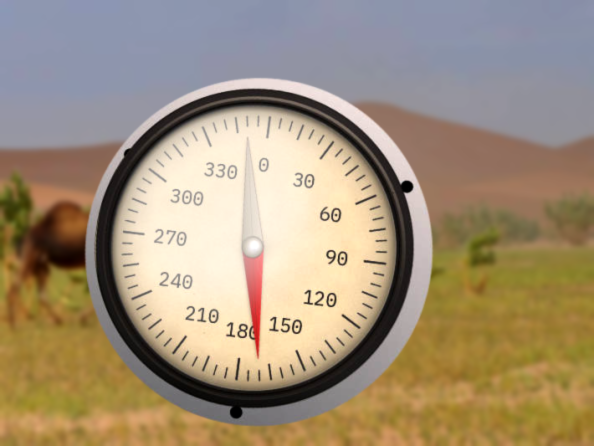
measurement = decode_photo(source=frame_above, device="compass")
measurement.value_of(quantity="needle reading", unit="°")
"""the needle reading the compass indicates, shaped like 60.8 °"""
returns 170 °
